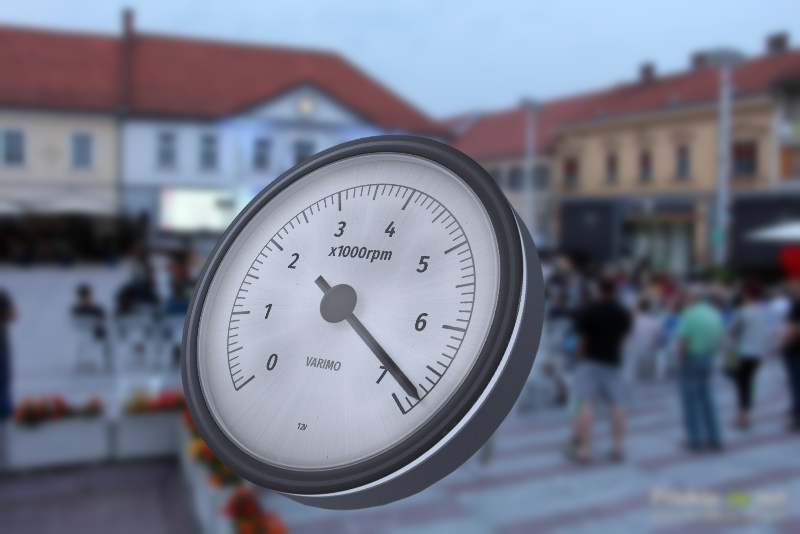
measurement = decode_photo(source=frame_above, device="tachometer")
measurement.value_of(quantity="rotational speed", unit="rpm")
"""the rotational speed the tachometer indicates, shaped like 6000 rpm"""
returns 6800 rpm
